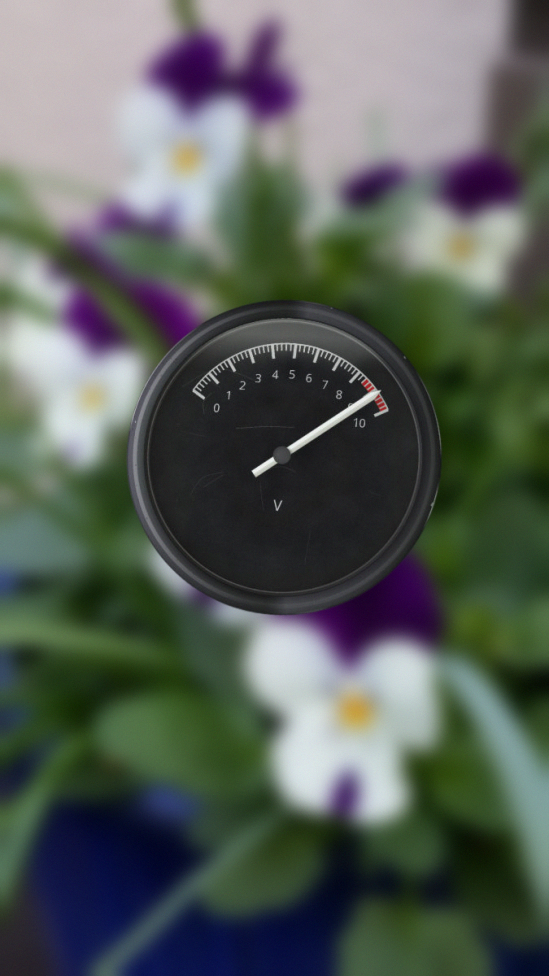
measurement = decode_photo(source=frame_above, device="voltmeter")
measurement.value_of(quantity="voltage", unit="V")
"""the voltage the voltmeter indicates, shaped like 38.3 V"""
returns 9.2 V
